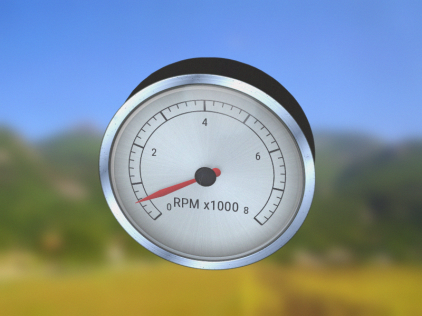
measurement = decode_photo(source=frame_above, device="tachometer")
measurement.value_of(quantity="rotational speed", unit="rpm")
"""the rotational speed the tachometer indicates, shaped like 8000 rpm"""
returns 600 rpm
